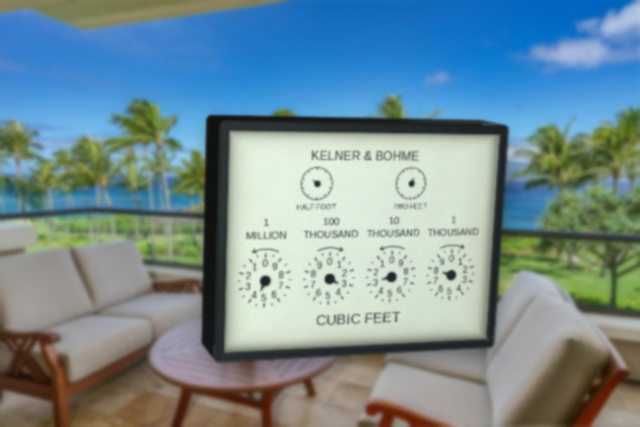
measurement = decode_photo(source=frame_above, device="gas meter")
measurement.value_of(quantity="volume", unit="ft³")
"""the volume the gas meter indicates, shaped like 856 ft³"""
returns 432800 ft³
